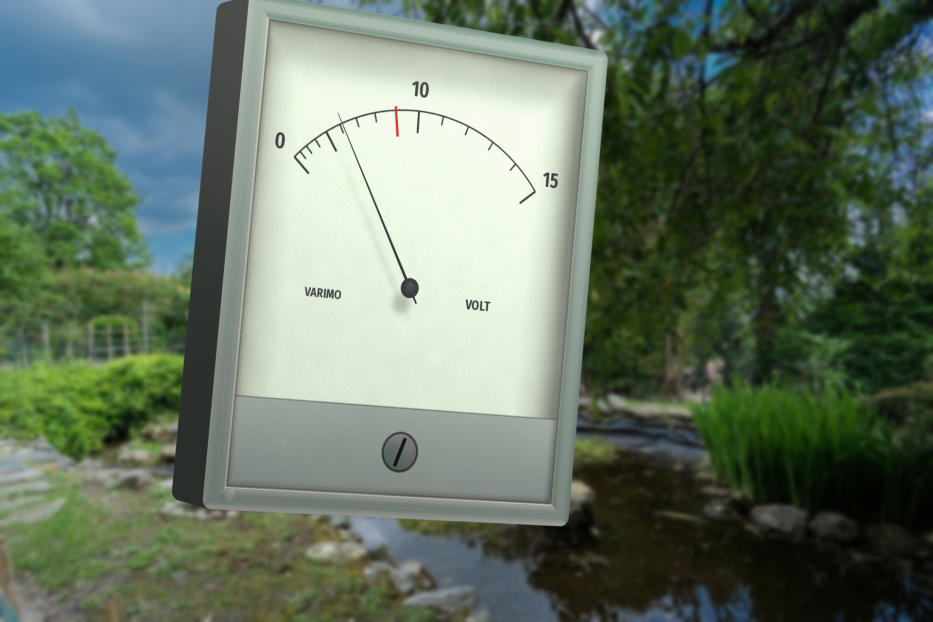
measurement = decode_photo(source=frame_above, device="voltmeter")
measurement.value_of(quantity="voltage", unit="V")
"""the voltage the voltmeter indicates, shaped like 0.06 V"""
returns 6 V
